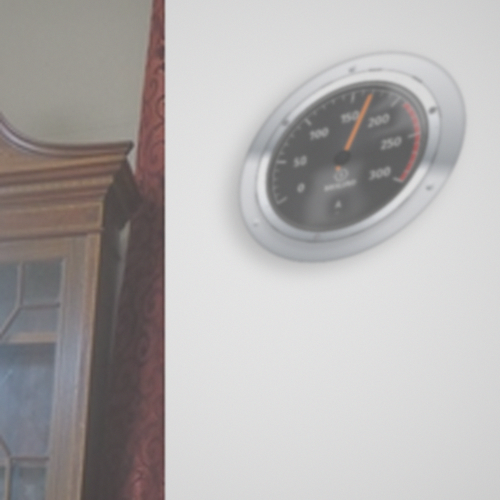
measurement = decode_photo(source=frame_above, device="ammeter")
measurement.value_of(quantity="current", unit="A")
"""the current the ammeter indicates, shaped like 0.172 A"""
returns 170 A
